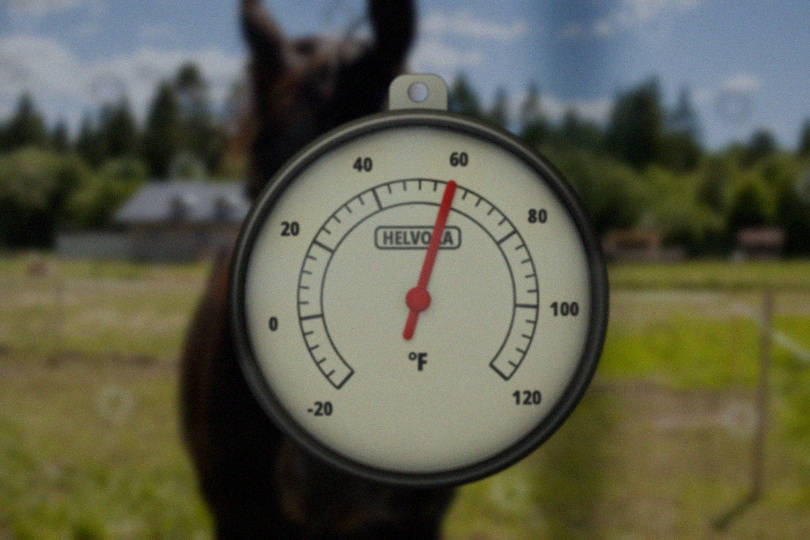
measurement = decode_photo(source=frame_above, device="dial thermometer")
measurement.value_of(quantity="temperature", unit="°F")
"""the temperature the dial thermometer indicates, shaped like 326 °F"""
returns 60 °F
